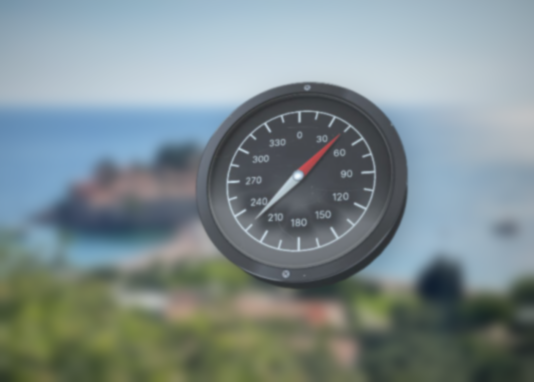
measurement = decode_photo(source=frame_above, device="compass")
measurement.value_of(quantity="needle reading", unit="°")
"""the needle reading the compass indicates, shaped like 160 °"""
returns 45 °
